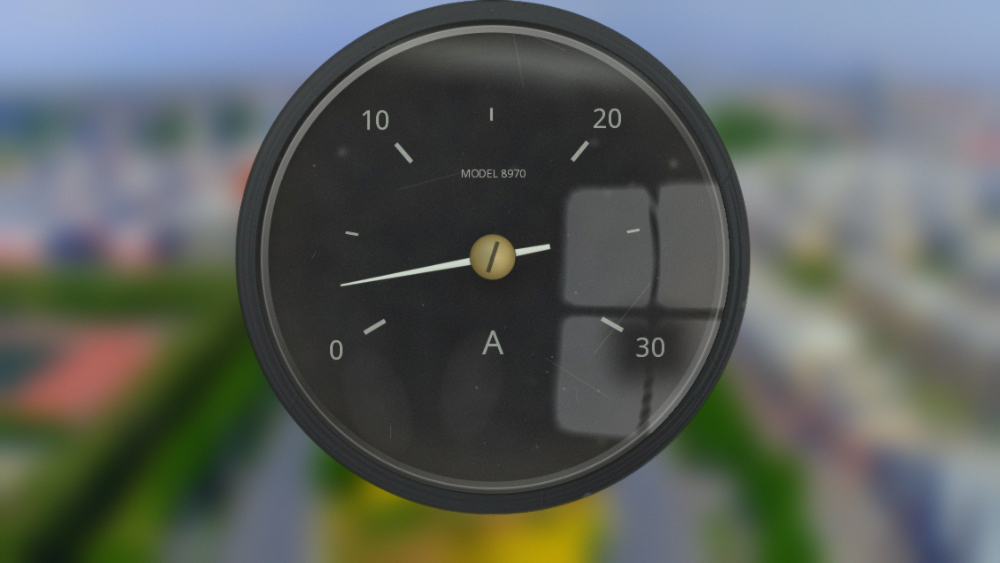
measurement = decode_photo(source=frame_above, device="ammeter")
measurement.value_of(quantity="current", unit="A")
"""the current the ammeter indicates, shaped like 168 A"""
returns 2.5 A
